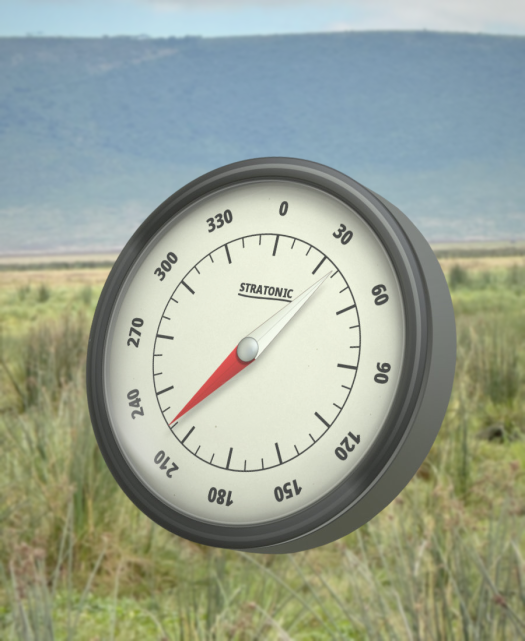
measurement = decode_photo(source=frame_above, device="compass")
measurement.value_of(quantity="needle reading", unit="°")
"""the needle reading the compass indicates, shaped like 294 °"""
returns 220 °
